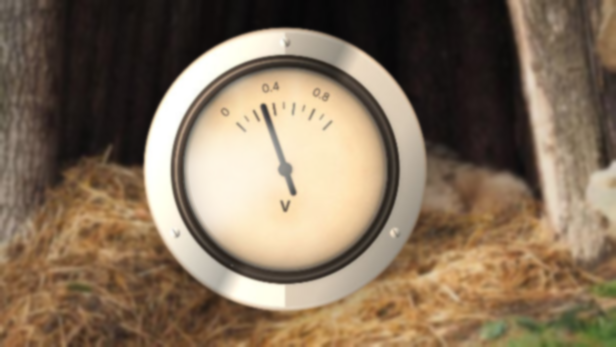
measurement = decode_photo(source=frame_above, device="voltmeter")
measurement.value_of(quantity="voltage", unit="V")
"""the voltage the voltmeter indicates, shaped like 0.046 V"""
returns 0.3 V
